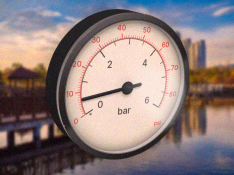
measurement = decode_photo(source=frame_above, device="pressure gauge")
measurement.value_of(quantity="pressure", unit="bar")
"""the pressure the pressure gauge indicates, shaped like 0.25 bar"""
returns 0.5 bar
